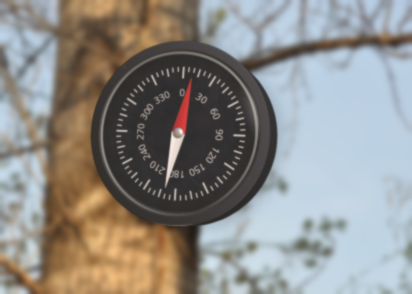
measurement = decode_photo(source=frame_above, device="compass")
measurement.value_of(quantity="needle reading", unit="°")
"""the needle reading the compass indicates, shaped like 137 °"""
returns 10 °
